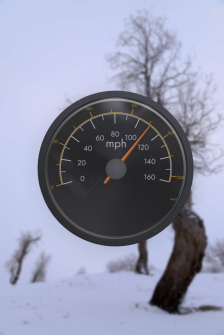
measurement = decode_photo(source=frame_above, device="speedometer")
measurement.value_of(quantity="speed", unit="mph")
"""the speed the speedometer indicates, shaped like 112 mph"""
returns 110 mph
